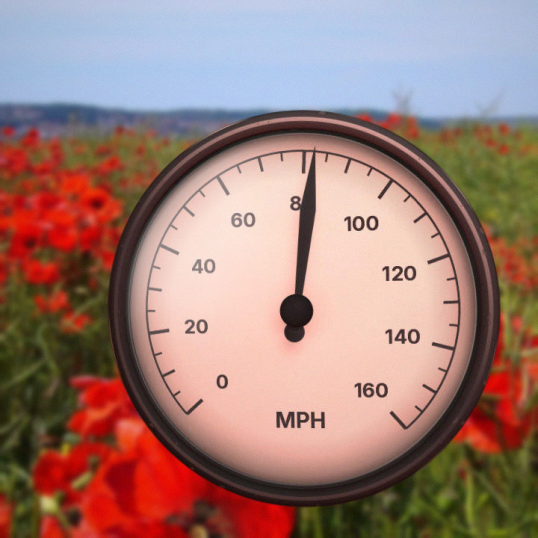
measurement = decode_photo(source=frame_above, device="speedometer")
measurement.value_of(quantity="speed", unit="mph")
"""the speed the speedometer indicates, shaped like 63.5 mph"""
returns 82.5 mph
